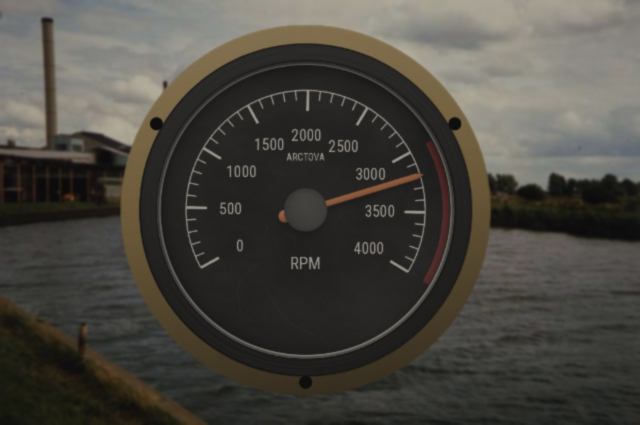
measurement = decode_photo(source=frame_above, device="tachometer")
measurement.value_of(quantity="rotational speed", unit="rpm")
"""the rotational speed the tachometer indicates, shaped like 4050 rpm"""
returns 3200 rpm
